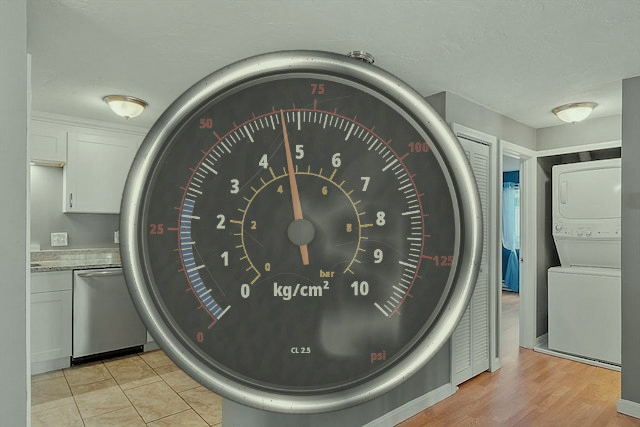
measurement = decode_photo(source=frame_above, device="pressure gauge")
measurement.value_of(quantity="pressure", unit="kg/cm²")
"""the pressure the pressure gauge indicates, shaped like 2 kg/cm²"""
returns 4.7 kg/cm²
